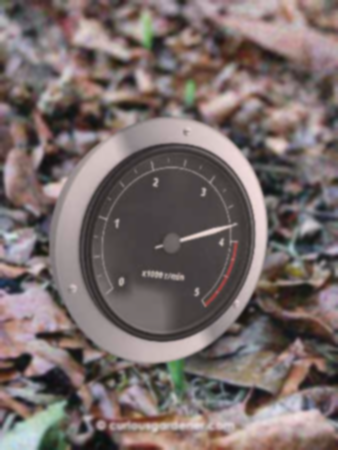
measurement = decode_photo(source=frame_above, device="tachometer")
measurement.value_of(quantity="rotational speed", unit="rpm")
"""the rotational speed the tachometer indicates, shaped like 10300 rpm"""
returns 3750 rpm
